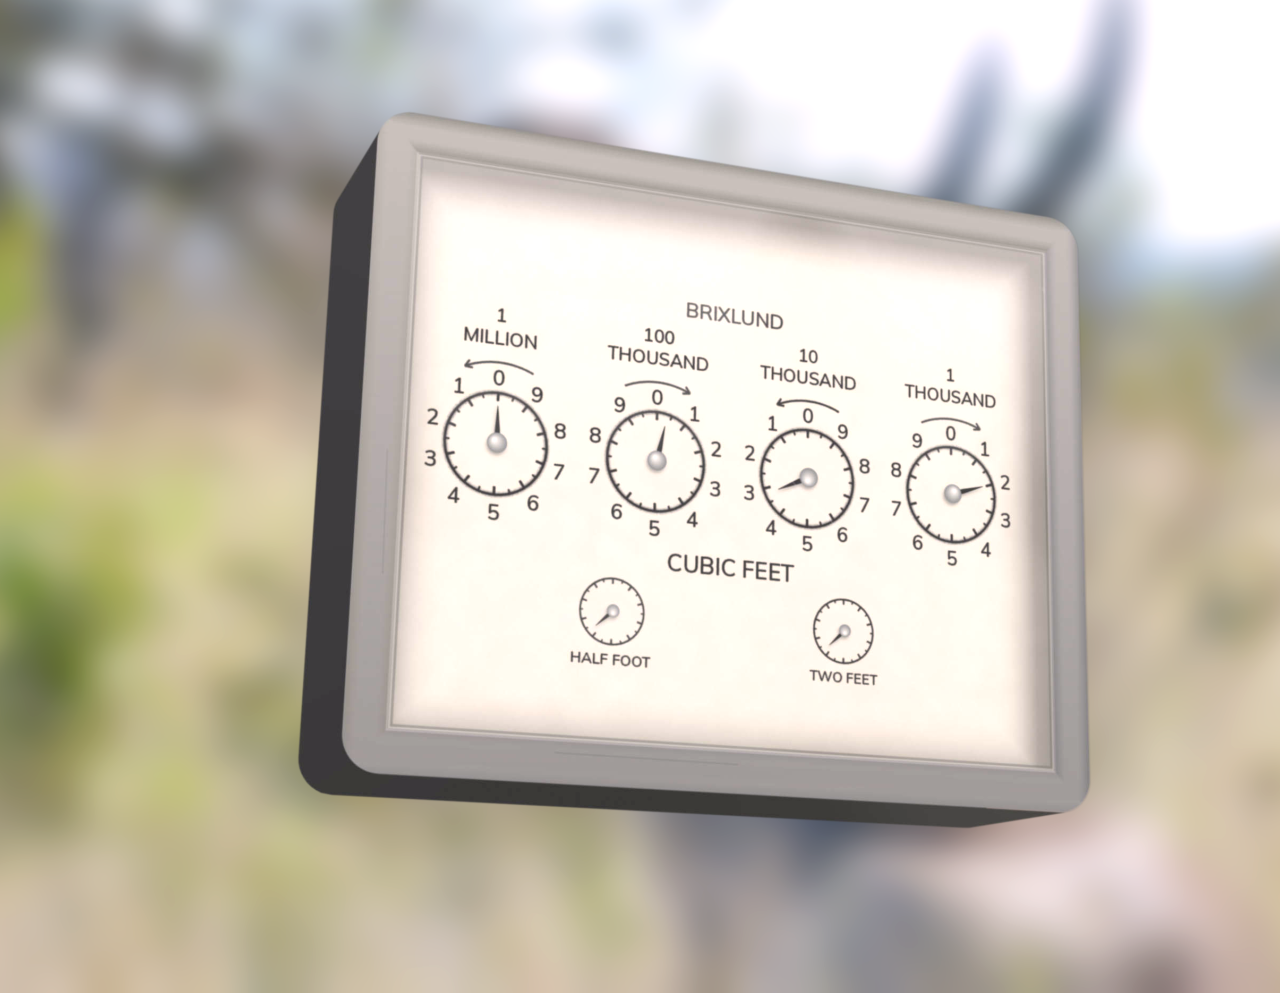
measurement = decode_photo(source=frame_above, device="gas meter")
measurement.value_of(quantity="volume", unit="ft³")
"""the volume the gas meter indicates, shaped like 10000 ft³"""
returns 3200 ft³
